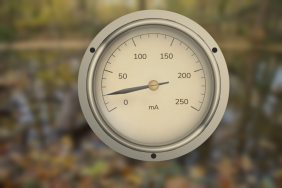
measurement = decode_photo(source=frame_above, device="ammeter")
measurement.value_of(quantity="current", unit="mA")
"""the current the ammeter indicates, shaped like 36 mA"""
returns 20 mA
